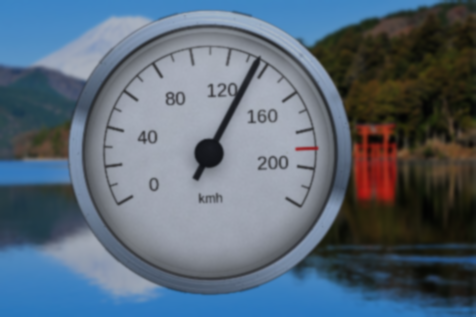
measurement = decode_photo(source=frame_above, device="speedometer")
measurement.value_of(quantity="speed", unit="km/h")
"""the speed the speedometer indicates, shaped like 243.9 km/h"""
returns 135 km/h
